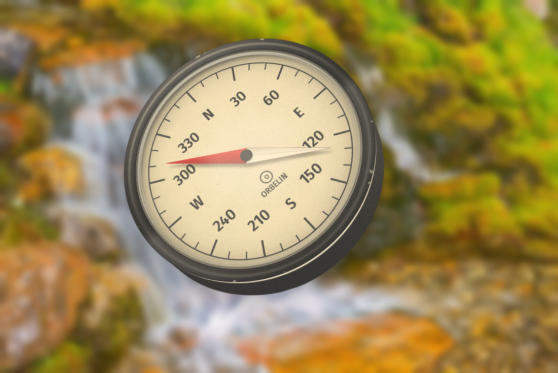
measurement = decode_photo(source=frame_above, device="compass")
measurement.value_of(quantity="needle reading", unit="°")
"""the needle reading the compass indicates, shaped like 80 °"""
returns 310 °
